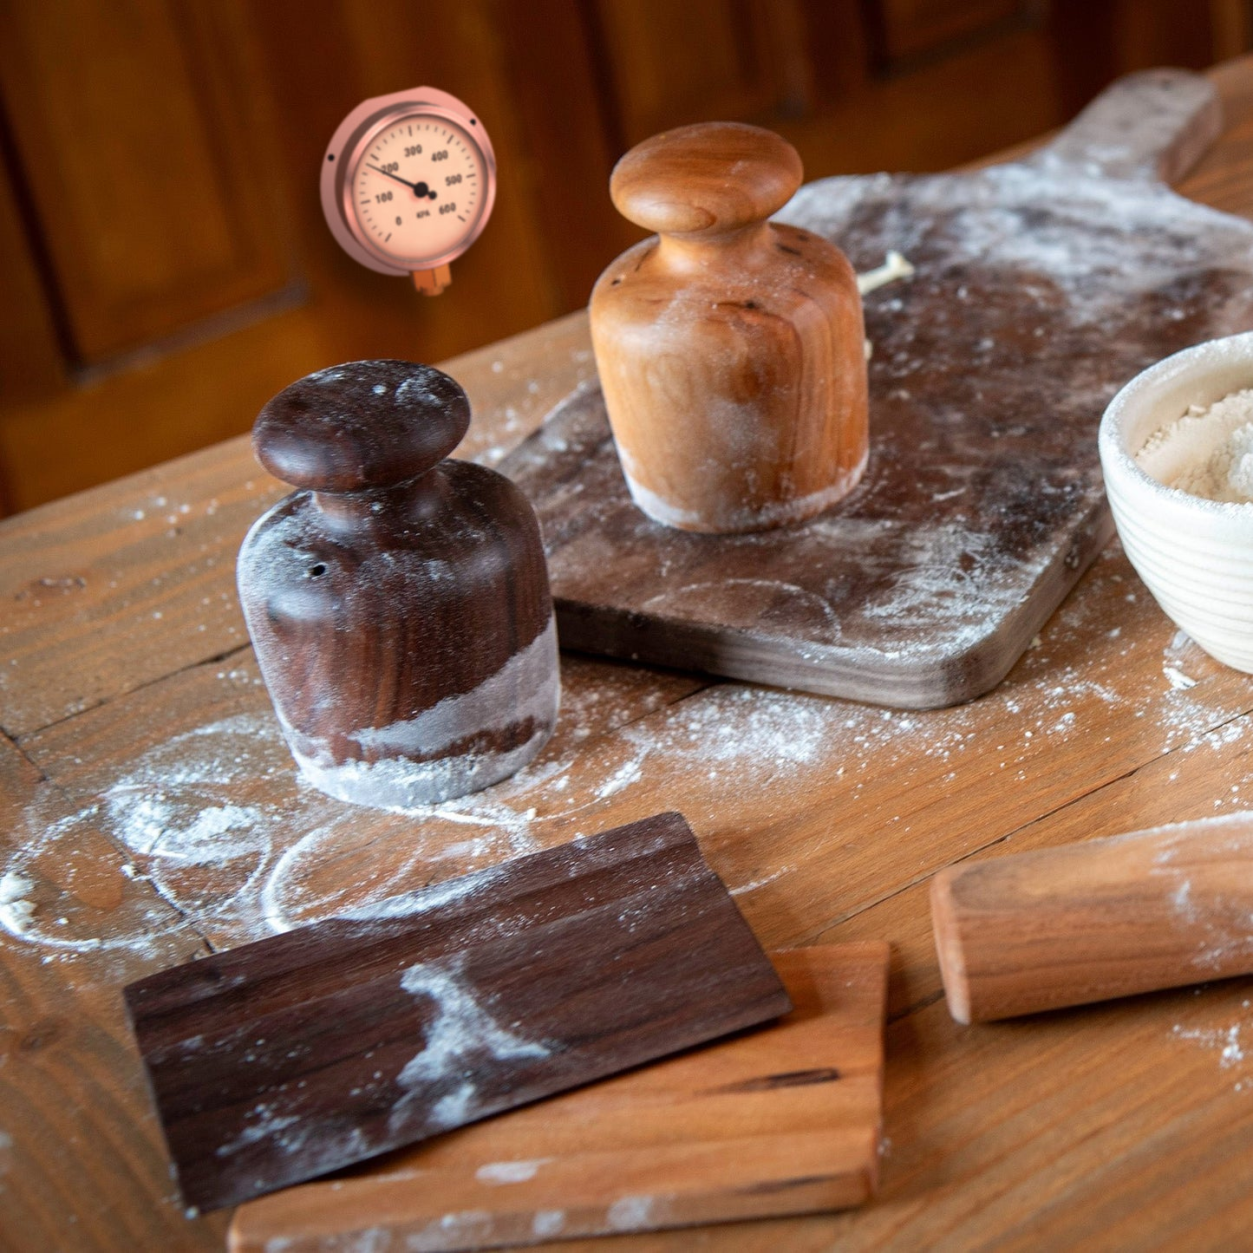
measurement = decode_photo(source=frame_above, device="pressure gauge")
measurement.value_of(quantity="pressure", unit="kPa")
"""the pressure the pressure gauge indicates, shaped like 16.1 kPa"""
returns 180 kPa
